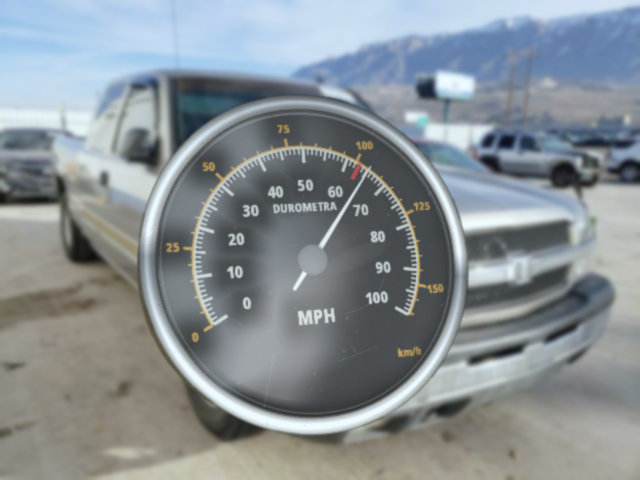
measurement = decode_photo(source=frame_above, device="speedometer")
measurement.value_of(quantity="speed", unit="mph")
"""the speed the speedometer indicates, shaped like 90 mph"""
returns 65 mph
